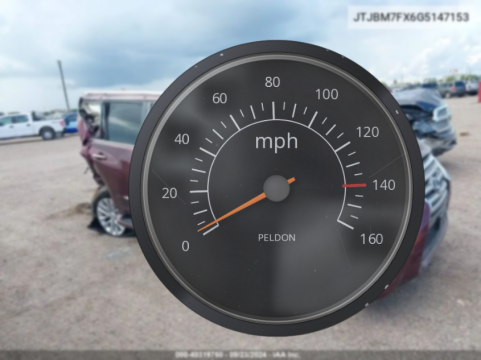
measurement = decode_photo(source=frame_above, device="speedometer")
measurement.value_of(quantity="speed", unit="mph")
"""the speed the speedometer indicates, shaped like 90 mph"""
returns 2.5 mph
